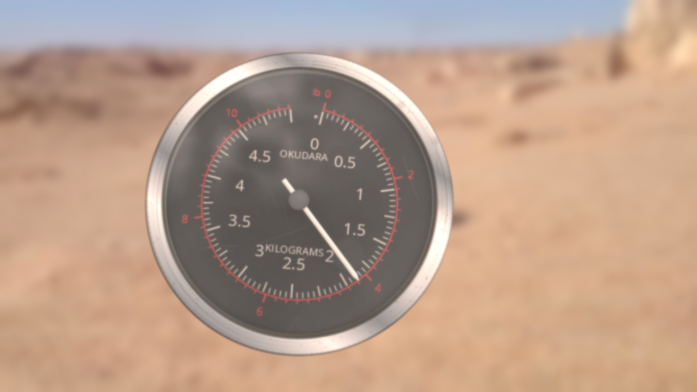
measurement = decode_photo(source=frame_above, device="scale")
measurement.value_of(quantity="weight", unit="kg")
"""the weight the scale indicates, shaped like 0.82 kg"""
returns 1.9 kg
